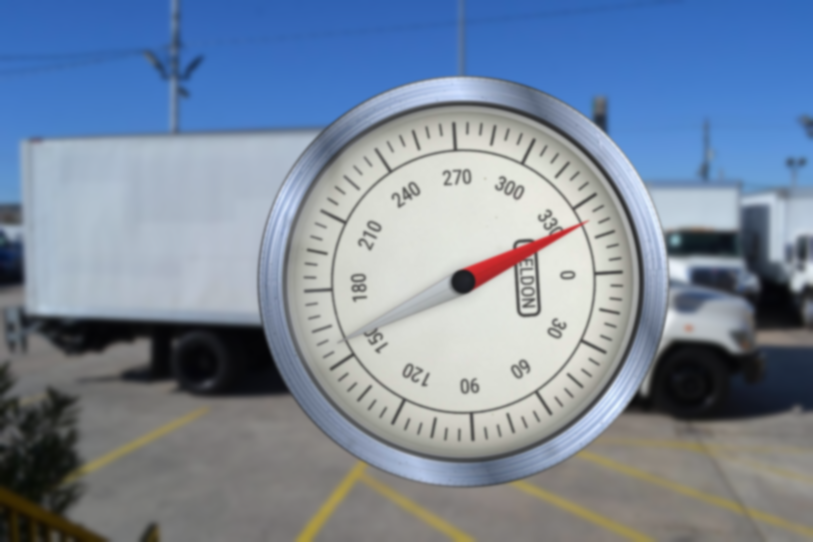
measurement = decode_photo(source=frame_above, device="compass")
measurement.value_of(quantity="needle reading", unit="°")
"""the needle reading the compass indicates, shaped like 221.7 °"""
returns 337.5 °
